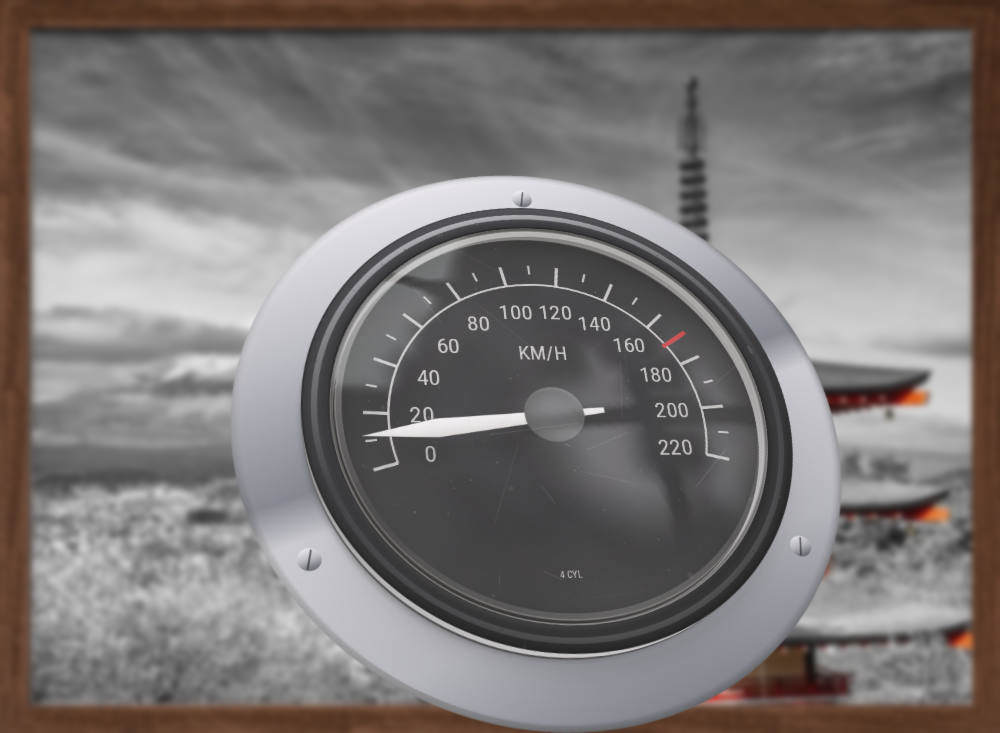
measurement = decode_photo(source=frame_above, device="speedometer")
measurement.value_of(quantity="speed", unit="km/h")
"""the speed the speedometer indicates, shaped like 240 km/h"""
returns 10 km/h
